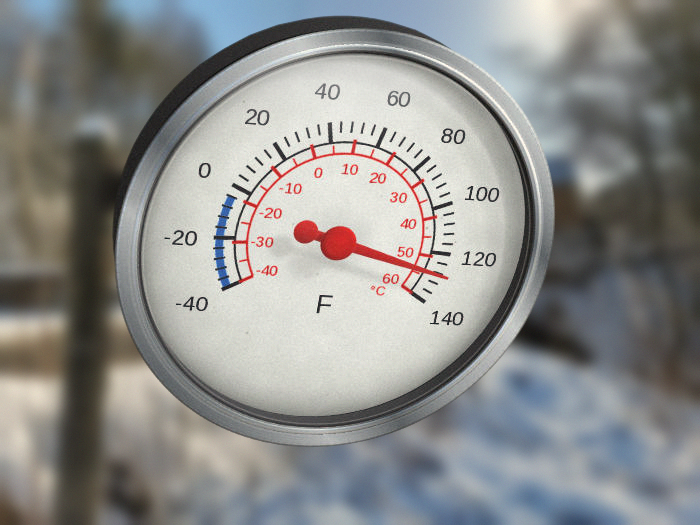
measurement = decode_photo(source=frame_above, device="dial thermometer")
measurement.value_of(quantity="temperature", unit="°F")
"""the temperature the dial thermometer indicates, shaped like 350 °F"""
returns 128 °F
